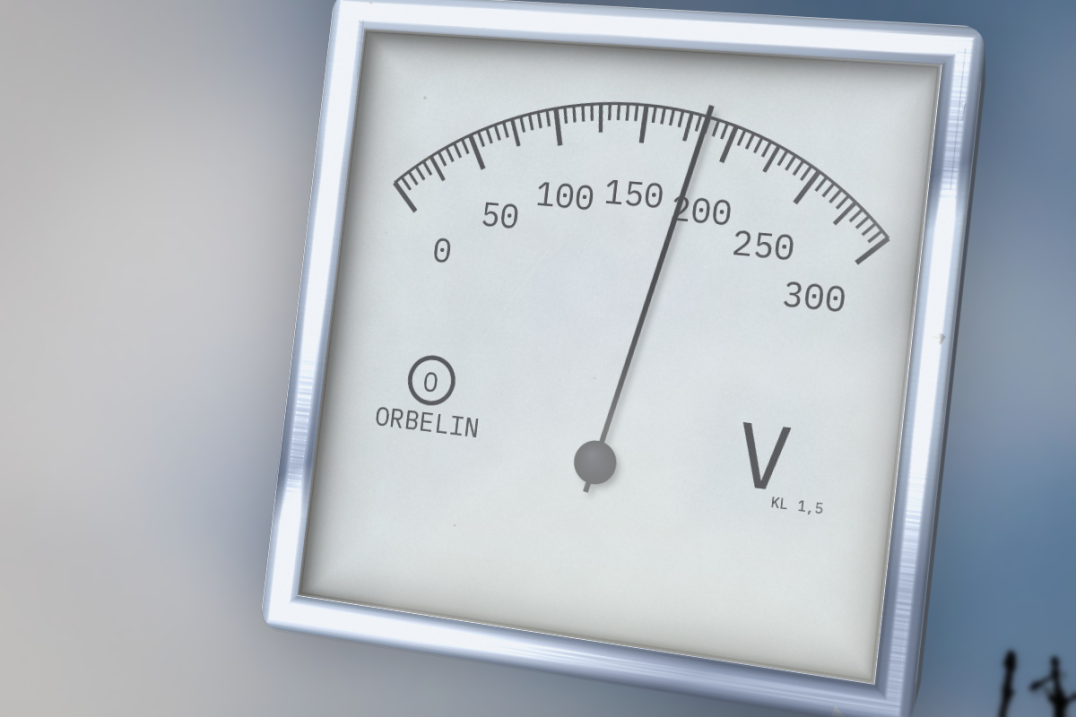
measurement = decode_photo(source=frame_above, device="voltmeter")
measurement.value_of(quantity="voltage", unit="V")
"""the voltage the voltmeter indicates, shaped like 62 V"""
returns 185 V
